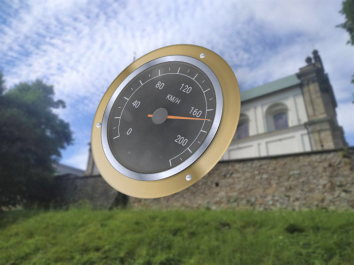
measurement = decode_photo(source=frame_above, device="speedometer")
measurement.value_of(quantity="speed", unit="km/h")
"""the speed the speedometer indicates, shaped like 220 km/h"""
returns 170 km/h
